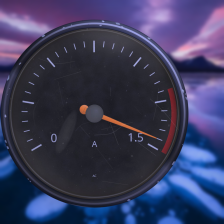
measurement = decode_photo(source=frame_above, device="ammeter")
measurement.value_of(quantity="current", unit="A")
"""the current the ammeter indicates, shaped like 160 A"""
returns 1.45 A
